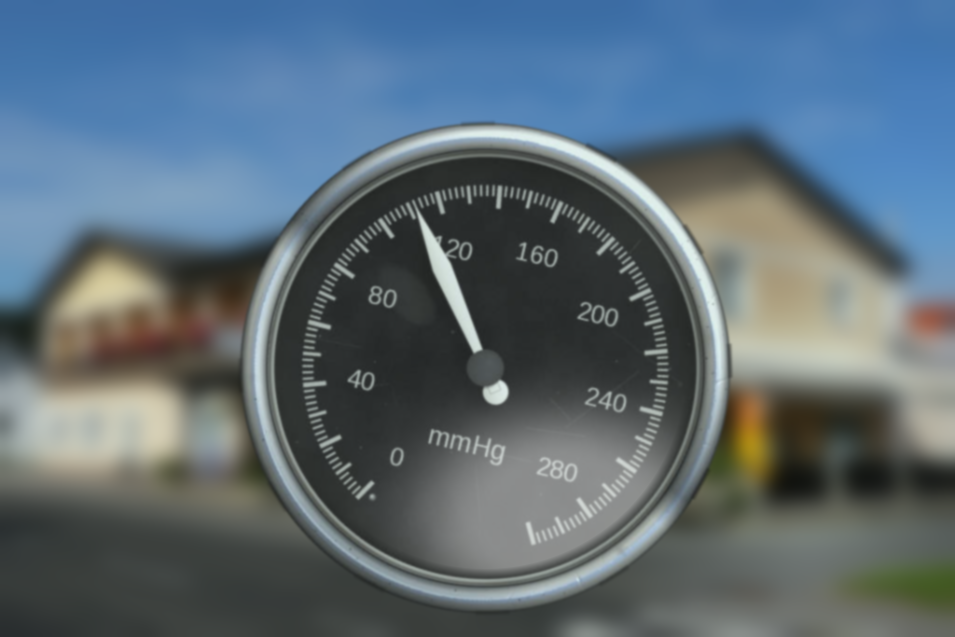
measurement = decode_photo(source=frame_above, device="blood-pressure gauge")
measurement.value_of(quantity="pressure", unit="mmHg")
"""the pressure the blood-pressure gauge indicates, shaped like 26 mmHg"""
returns 112 mmHg
